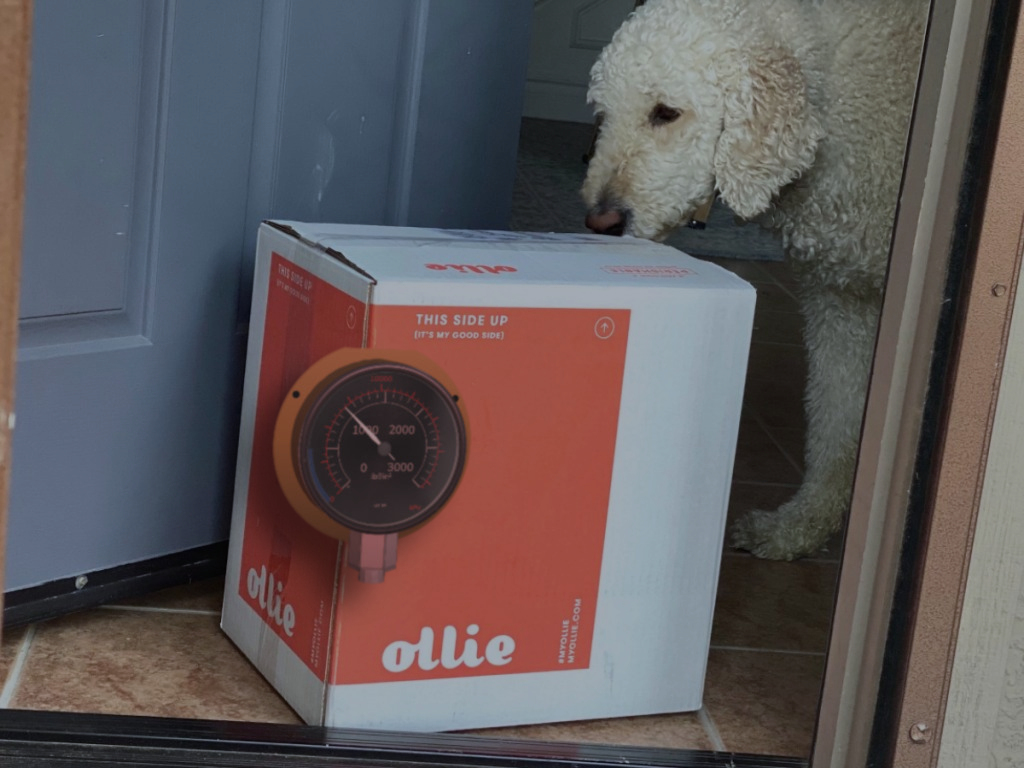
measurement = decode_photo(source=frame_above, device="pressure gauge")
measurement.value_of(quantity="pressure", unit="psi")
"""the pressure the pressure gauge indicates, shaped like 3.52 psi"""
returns 1000 psi
